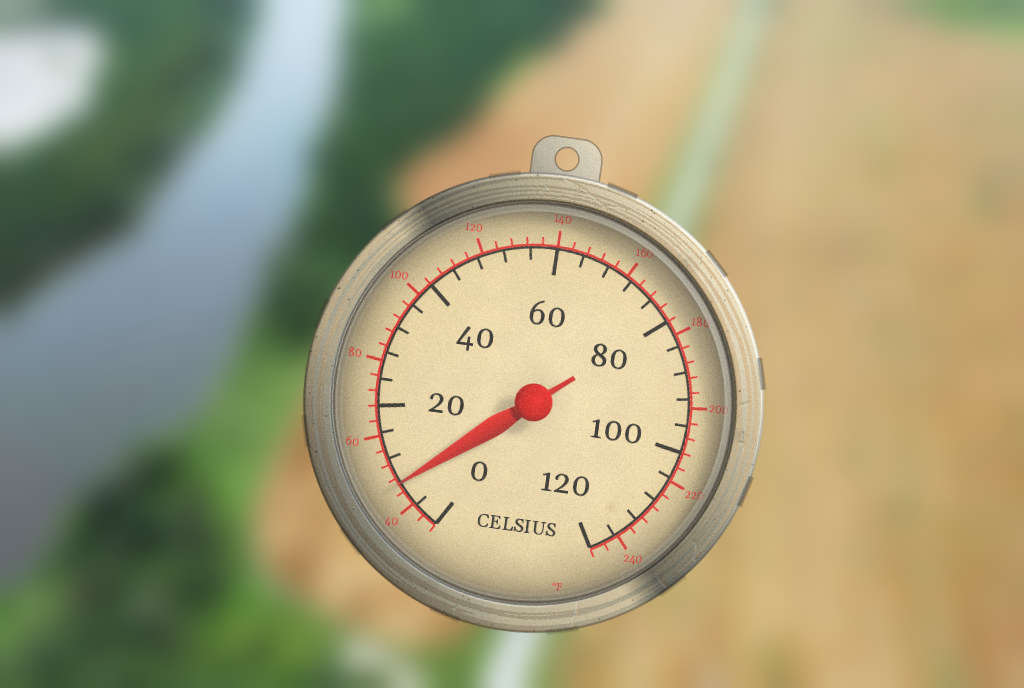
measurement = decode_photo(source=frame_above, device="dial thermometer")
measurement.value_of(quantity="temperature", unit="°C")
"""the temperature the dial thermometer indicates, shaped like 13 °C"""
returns 8 °C
